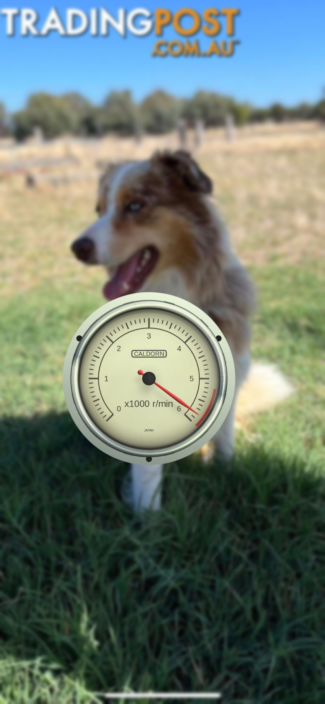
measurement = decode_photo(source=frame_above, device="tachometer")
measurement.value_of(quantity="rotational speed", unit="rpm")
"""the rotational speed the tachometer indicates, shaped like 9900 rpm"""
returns 5800 rpm
